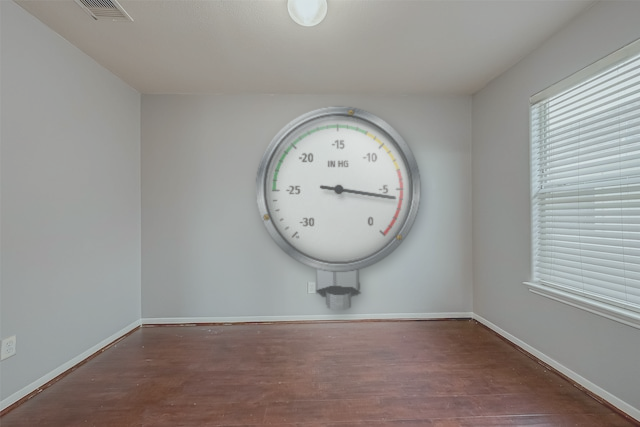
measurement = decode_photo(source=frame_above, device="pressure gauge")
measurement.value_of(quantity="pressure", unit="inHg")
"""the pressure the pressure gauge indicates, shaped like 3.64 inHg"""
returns -4 inHg
